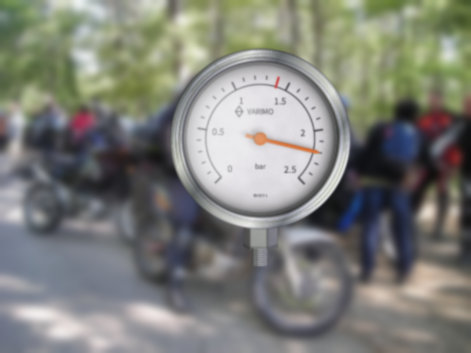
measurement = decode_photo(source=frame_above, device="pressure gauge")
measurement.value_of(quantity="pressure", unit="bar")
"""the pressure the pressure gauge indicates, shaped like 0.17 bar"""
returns 2.2 bar
